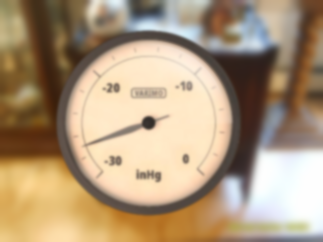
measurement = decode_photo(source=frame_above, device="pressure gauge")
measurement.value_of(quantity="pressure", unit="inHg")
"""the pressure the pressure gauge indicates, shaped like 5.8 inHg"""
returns -27 inHg
